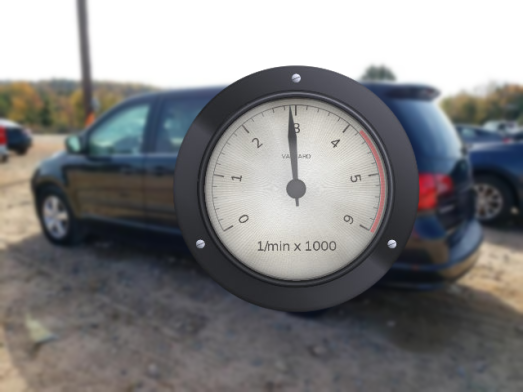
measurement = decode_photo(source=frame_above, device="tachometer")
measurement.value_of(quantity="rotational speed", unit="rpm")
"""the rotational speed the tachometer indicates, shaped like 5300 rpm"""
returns 2900 rpm
